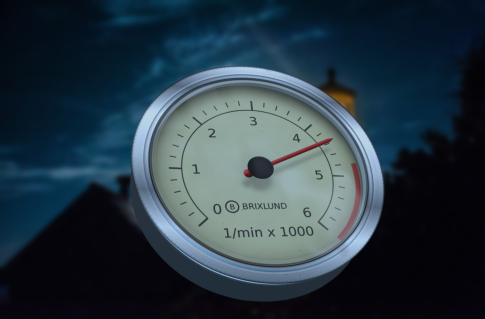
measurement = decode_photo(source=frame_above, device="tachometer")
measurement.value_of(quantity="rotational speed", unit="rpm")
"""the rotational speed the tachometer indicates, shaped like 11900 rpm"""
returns 4400 rpm
